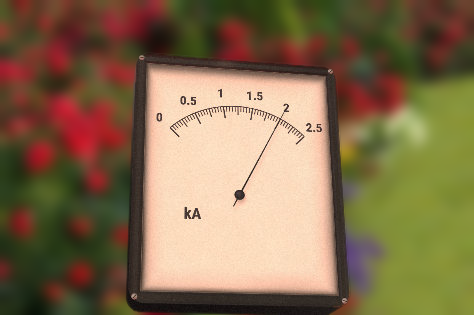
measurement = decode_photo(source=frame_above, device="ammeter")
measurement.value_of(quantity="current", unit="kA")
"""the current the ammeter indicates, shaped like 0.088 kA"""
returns 2 kA
